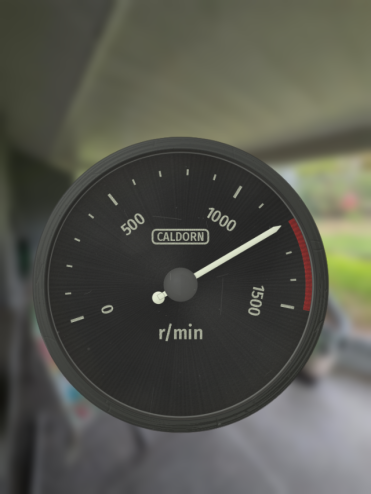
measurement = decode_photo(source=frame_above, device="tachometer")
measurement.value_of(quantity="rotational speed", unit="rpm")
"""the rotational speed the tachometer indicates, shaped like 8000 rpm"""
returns 1200 rpm
